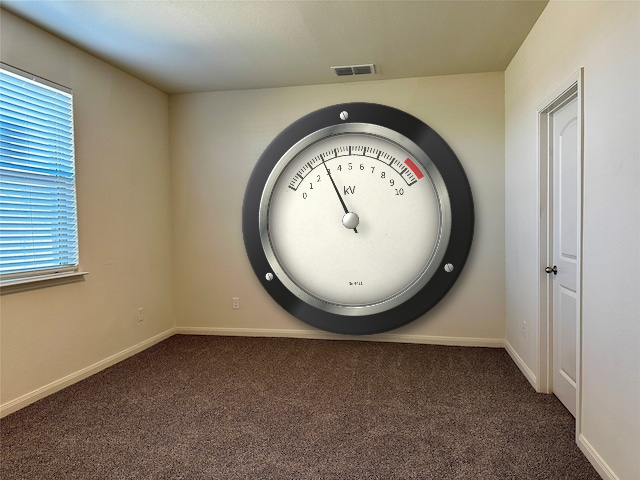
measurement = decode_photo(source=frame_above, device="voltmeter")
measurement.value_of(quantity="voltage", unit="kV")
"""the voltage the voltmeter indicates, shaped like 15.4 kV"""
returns 3 kV
